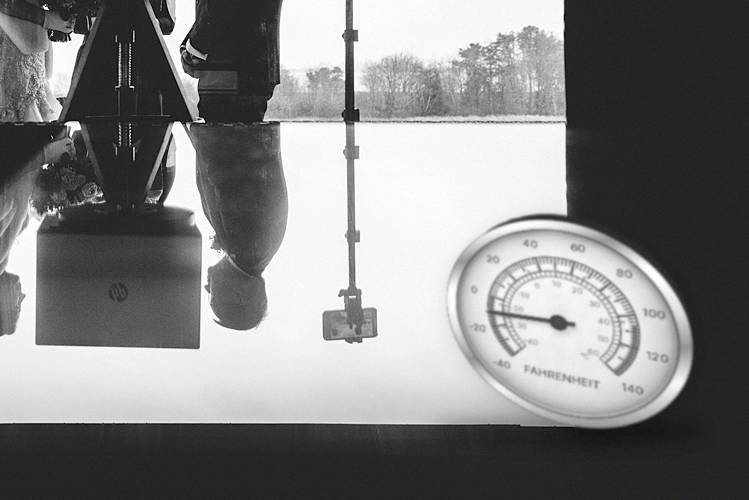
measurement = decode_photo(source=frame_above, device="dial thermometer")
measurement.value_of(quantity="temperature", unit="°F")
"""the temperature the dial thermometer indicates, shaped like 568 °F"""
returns -10 °F
